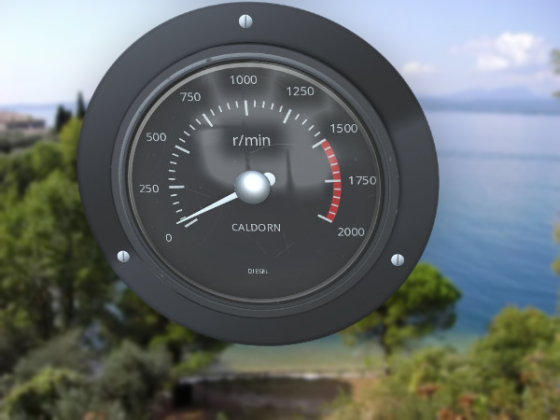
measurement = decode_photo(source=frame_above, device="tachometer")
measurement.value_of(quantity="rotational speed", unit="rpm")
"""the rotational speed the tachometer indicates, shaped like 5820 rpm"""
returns 50 rpm
